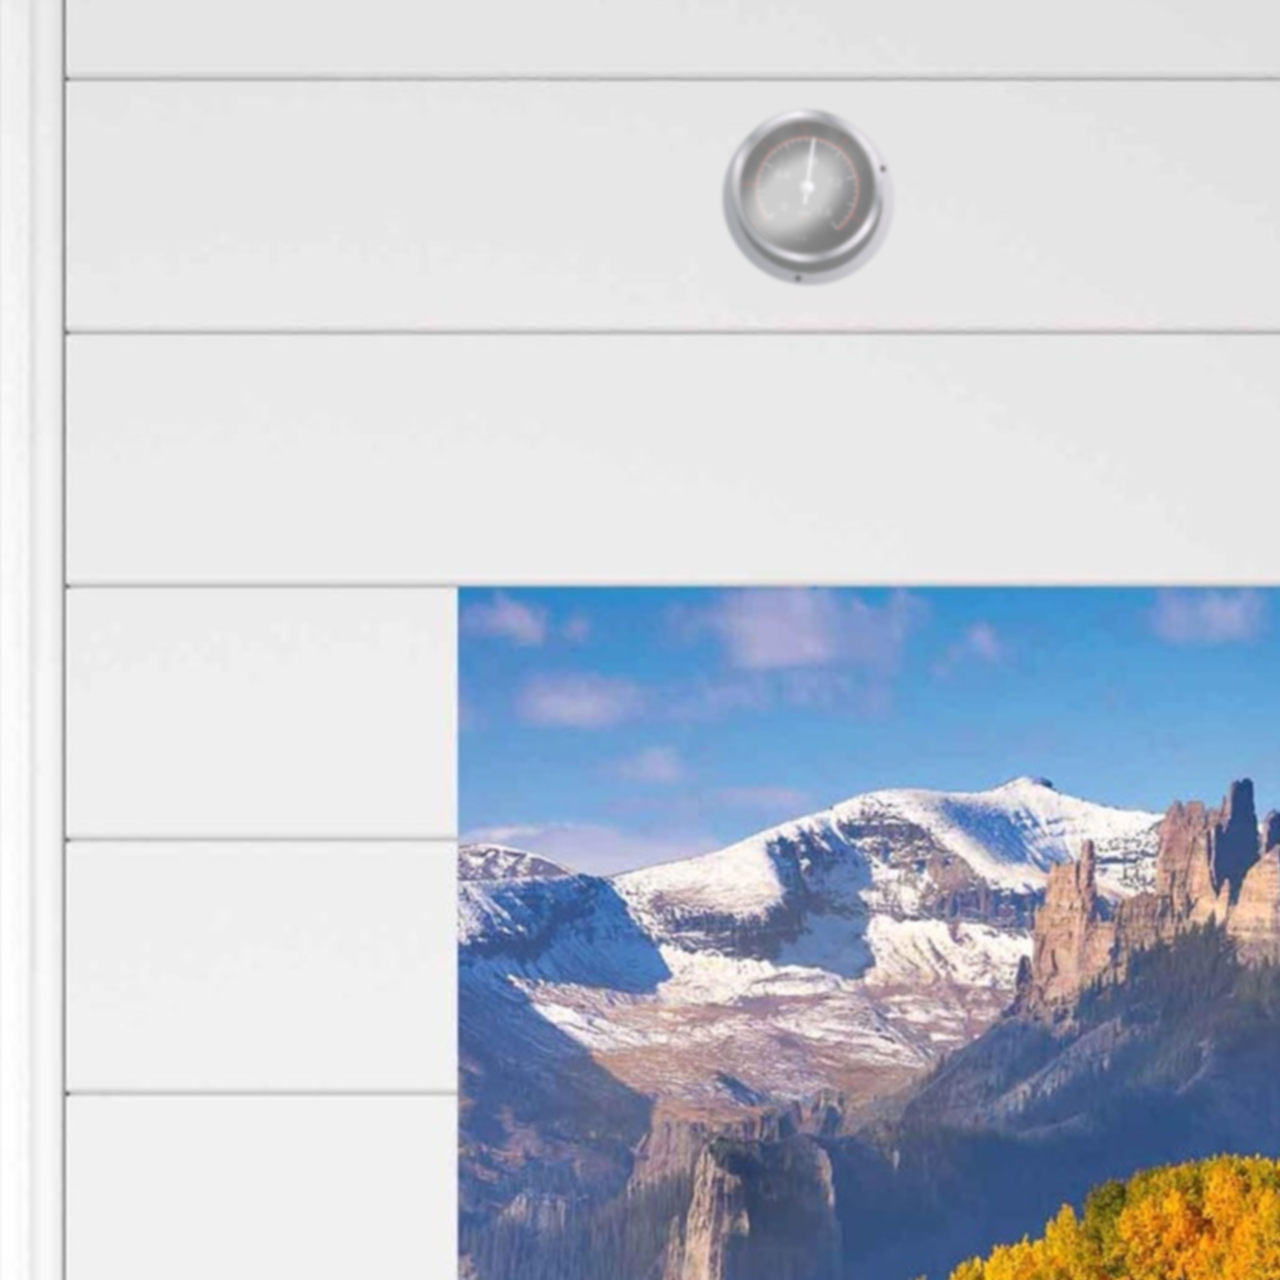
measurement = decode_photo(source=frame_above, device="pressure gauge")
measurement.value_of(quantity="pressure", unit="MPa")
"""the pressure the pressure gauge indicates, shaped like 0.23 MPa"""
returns 0.8 MPa
